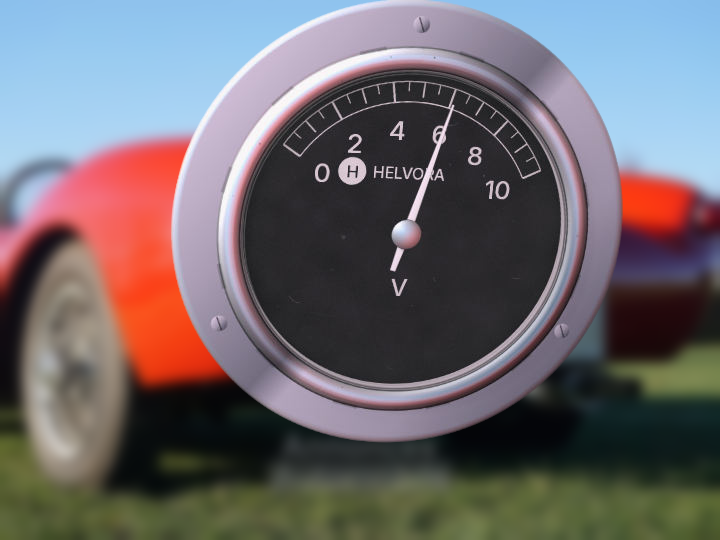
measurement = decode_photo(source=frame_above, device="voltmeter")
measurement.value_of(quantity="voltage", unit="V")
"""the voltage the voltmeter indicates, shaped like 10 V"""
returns 6 V
